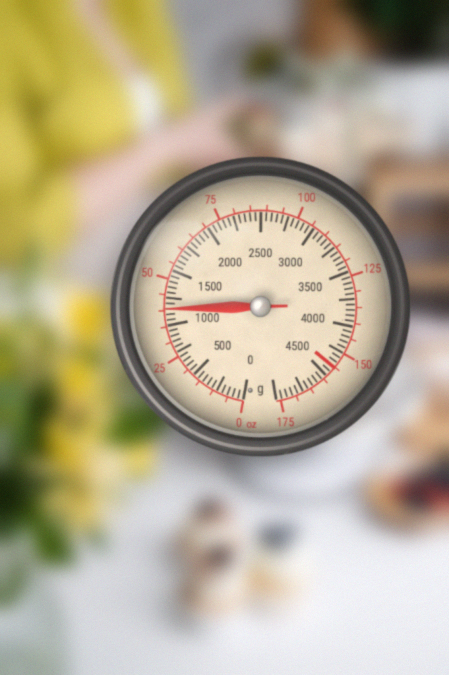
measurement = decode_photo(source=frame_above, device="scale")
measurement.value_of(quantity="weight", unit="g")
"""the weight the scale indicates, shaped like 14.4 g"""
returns 1150 g
